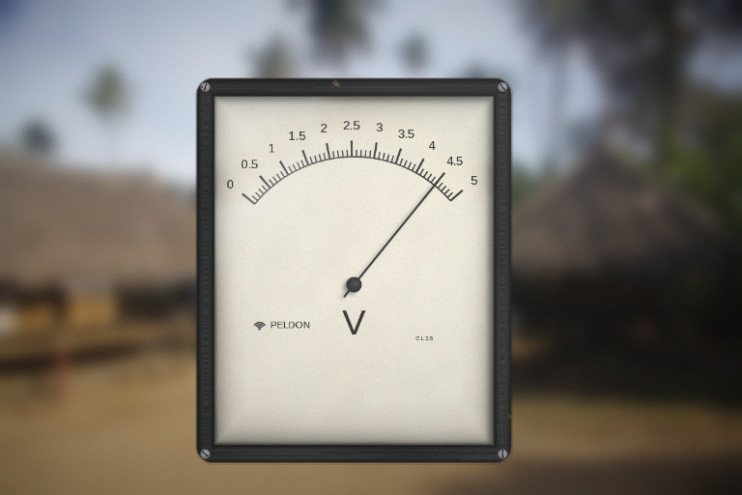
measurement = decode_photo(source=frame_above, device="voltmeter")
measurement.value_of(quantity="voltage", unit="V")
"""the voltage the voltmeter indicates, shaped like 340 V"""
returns 4.5 V
